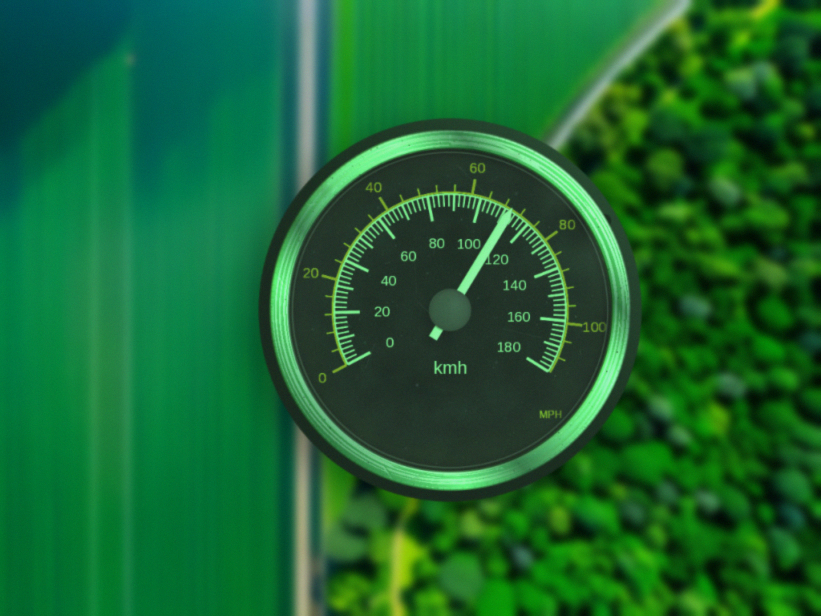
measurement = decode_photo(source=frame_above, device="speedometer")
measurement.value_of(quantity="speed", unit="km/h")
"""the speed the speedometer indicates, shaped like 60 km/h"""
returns 112 km/h
